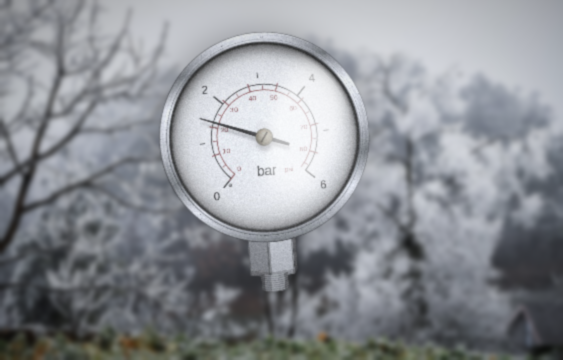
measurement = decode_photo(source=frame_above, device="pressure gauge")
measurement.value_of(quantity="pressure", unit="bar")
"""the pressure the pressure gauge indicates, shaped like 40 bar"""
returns 1.5 bar
